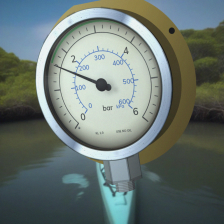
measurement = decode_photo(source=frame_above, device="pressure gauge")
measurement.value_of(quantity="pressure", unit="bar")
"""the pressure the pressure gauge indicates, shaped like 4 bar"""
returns 1.6 bar
